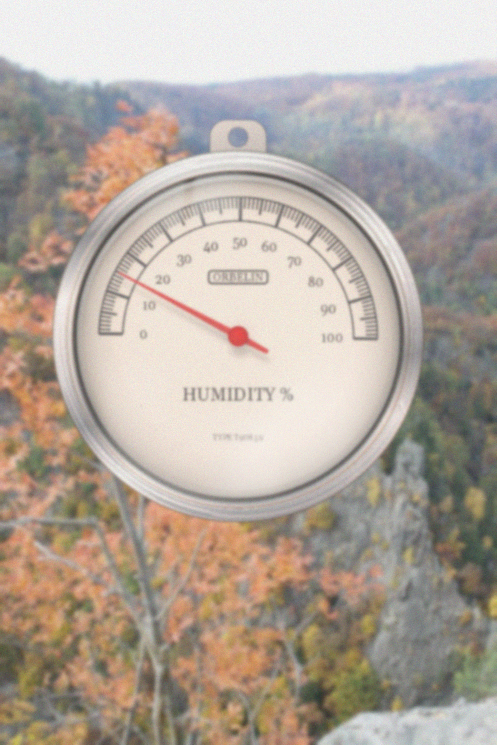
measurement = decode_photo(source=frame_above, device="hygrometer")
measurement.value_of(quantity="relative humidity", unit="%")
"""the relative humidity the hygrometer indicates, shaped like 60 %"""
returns 15 %
